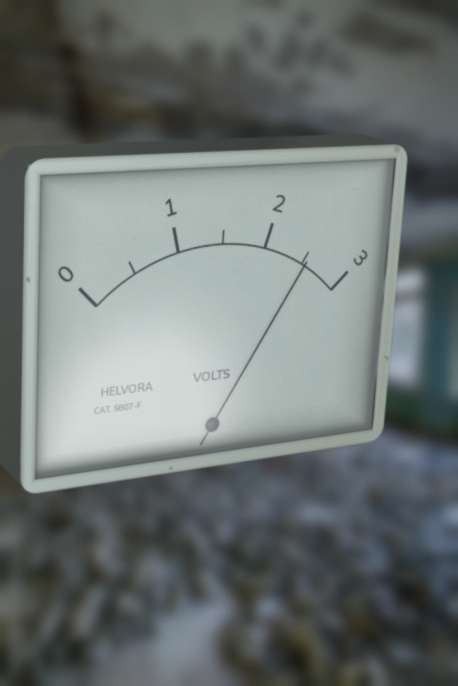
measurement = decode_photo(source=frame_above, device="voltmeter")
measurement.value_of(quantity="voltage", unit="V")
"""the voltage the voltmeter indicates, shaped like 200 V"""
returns 2.5 V
